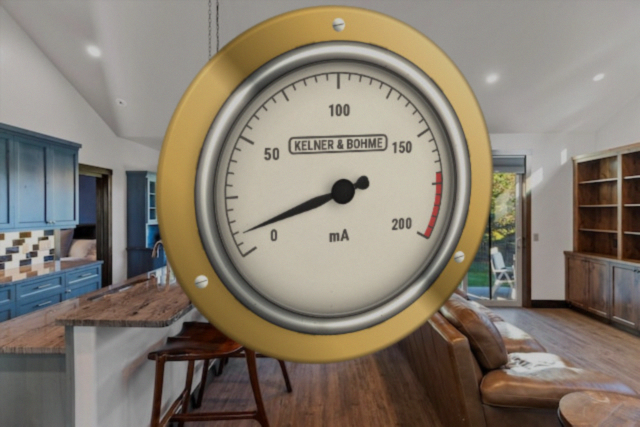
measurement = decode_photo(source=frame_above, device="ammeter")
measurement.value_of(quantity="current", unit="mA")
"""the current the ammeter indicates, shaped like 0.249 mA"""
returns 10 mA
